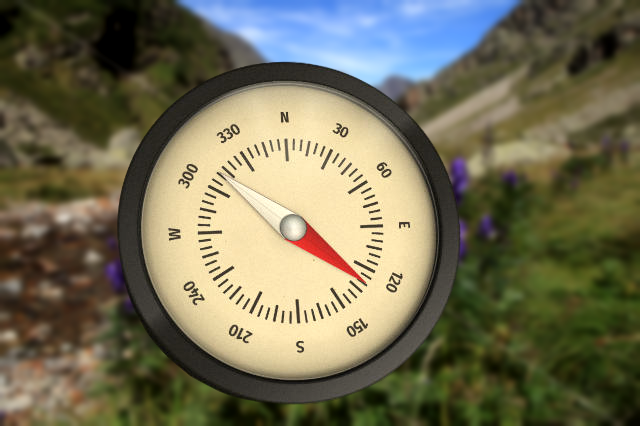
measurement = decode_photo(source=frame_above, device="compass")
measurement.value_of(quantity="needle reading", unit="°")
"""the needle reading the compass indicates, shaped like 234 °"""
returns 130 °
